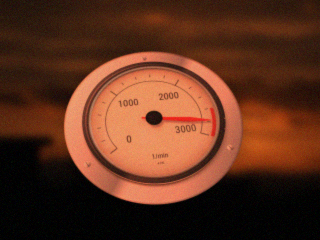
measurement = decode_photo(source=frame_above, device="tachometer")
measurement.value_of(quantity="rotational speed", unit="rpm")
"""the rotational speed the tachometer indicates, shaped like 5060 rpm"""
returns 2800 rpm
